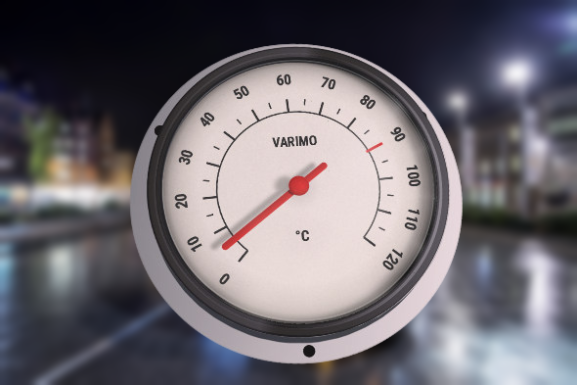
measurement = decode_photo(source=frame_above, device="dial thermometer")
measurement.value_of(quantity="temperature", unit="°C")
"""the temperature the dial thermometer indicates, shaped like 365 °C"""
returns 5 °C
